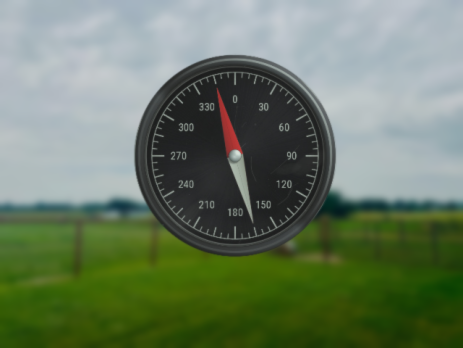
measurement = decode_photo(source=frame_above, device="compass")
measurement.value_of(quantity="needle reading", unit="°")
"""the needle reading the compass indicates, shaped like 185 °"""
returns 345 °
